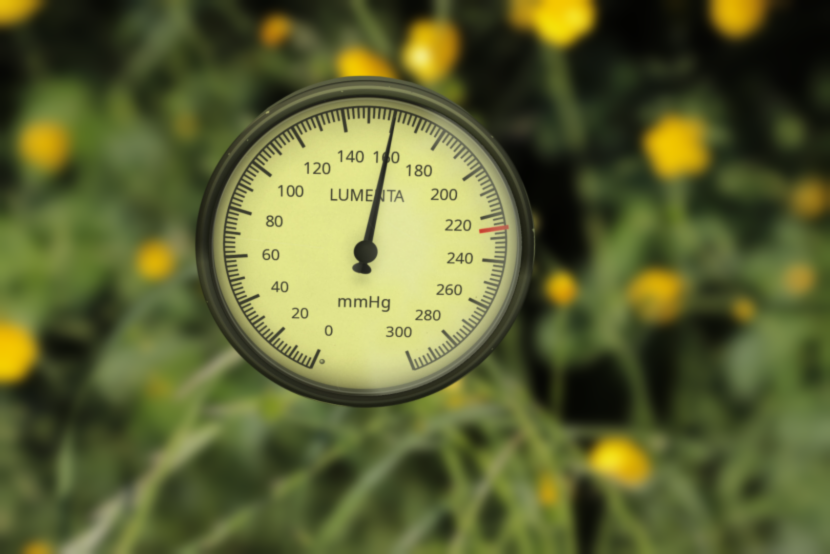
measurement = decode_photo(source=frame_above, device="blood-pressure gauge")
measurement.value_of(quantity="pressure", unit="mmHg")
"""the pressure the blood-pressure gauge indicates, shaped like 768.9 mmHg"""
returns 160 mmHg
